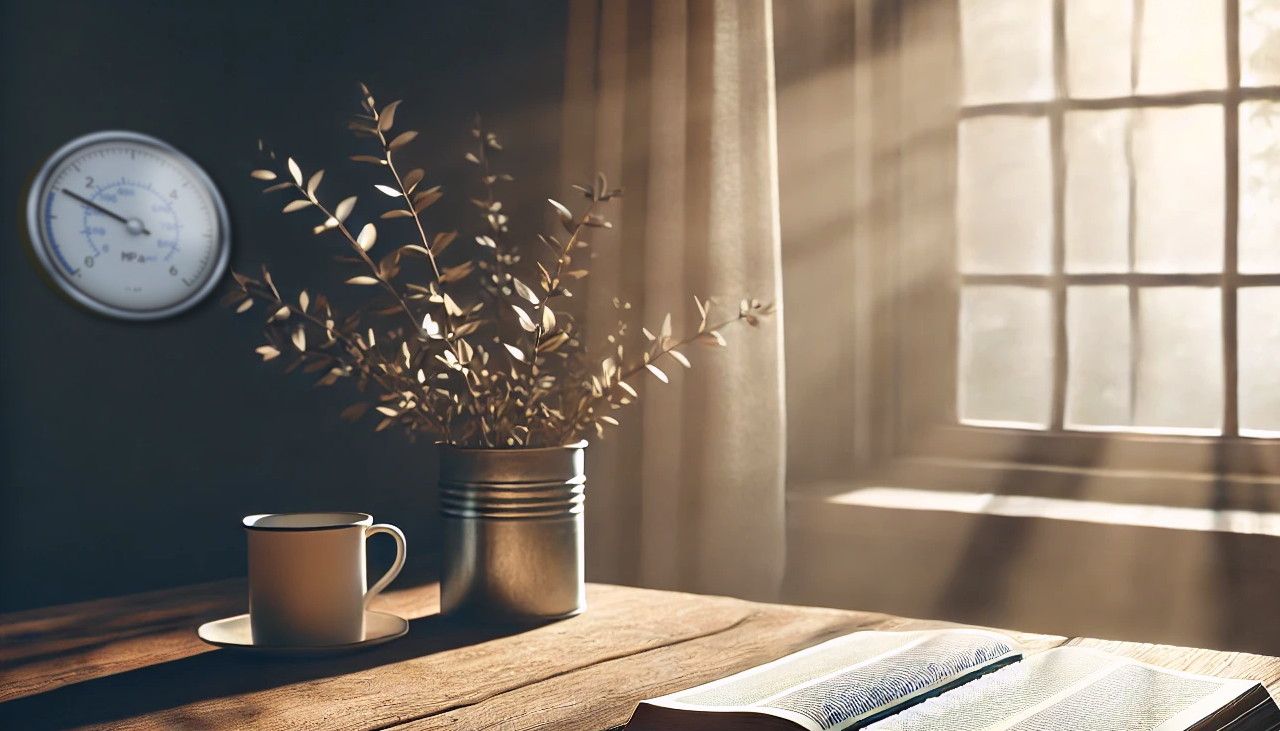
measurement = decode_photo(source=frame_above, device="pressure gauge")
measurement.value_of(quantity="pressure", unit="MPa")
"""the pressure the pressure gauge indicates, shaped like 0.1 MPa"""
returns 1.5 MPa
